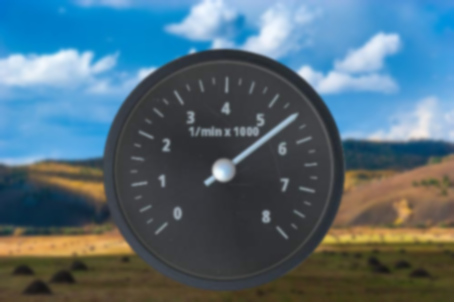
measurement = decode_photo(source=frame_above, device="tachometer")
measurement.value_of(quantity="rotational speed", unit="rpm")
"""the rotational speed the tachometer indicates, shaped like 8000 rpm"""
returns 5500 rpm
